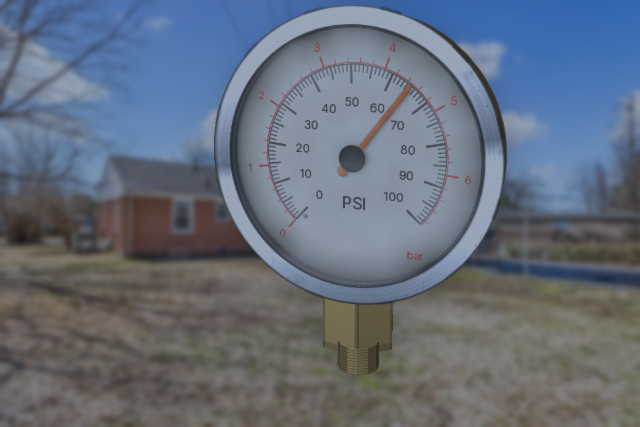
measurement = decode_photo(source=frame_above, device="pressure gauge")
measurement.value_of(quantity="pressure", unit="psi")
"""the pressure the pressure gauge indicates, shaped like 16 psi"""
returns 65 psi
